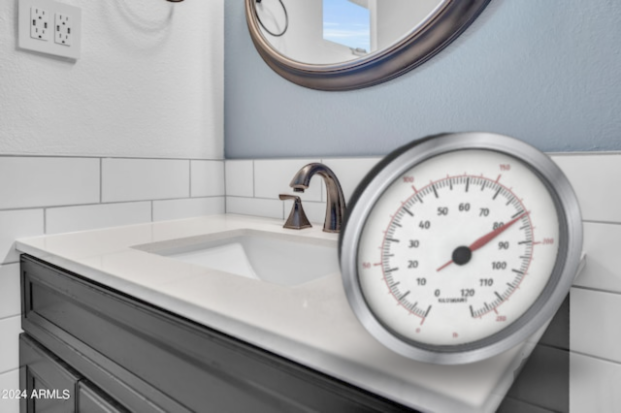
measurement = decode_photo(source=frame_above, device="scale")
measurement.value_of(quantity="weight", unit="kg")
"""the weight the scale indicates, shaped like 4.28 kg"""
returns 80 kg
